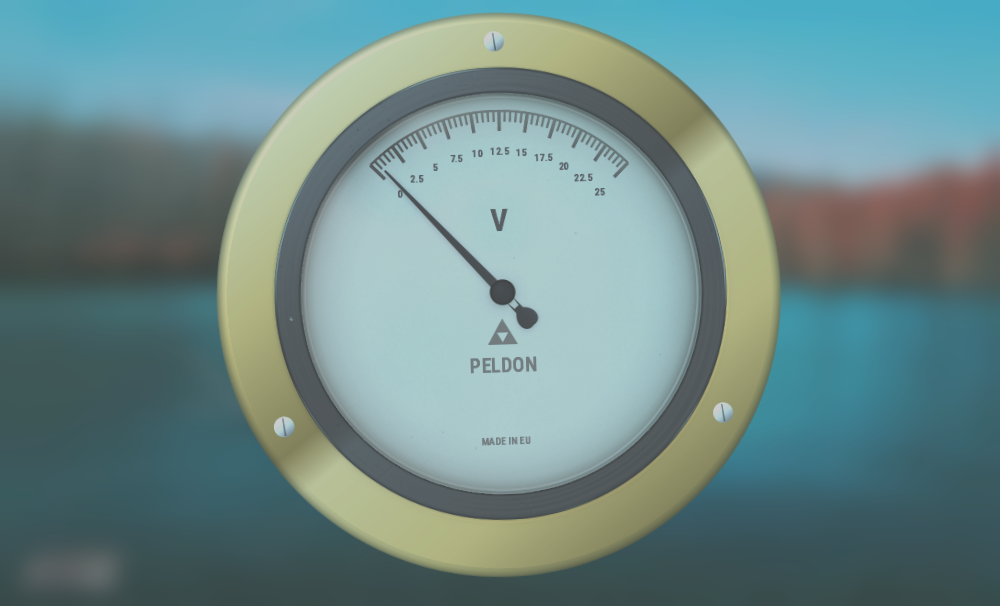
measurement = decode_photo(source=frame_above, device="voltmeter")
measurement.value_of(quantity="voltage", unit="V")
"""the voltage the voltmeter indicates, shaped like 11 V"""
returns 0.5 V
